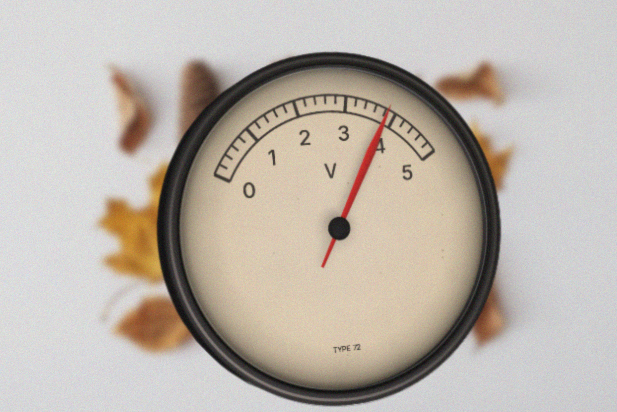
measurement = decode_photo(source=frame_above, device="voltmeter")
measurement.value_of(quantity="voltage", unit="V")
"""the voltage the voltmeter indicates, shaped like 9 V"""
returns 3.8 V
